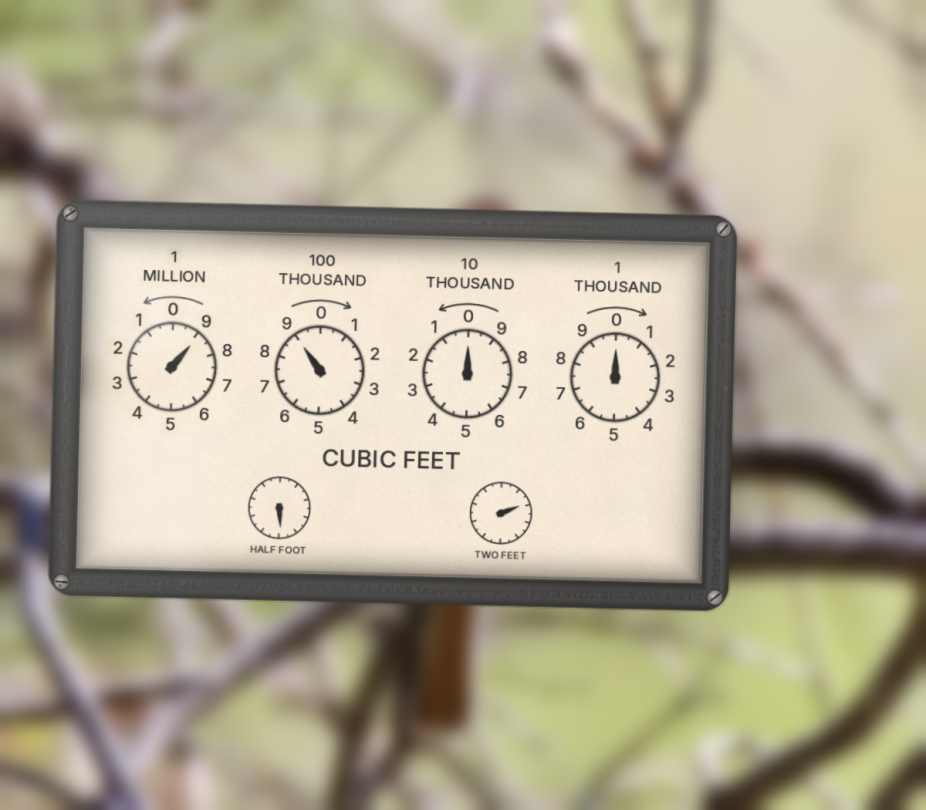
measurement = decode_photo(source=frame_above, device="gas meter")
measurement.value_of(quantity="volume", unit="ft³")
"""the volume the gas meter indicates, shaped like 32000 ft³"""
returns 890000 ft³
